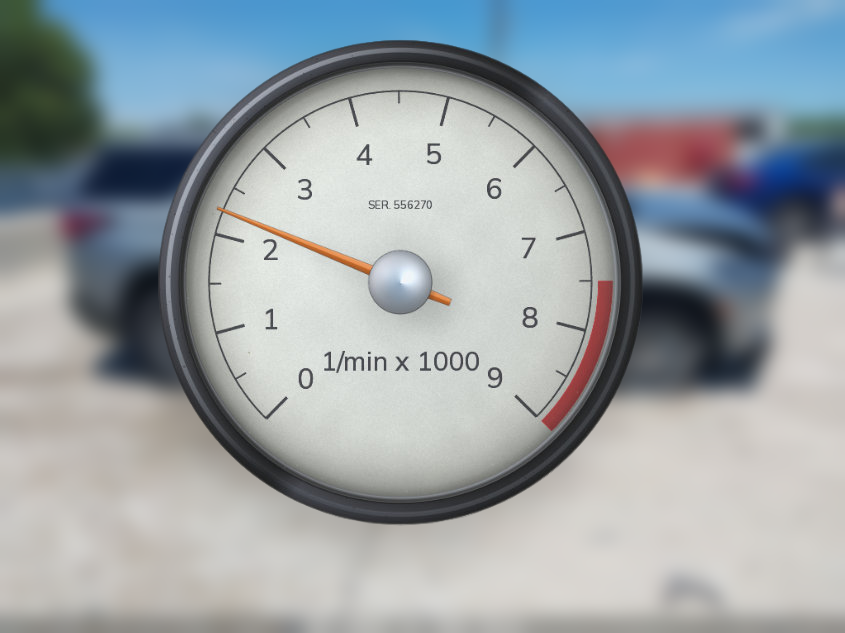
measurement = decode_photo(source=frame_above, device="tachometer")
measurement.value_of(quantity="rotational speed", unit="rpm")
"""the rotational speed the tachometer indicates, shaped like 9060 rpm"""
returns 2250 rpm
